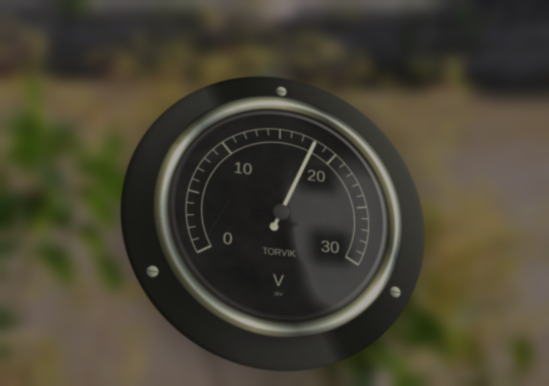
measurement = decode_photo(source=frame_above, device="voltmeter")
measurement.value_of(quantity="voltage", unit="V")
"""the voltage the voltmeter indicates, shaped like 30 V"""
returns 18 V
